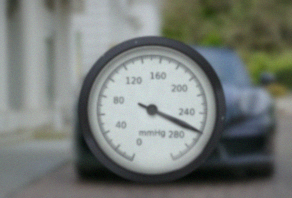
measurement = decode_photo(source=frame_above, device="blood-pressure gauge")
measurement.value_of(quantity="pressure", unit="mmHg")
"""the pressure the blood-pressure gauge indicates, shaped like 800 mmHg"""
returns 260 mmHg
